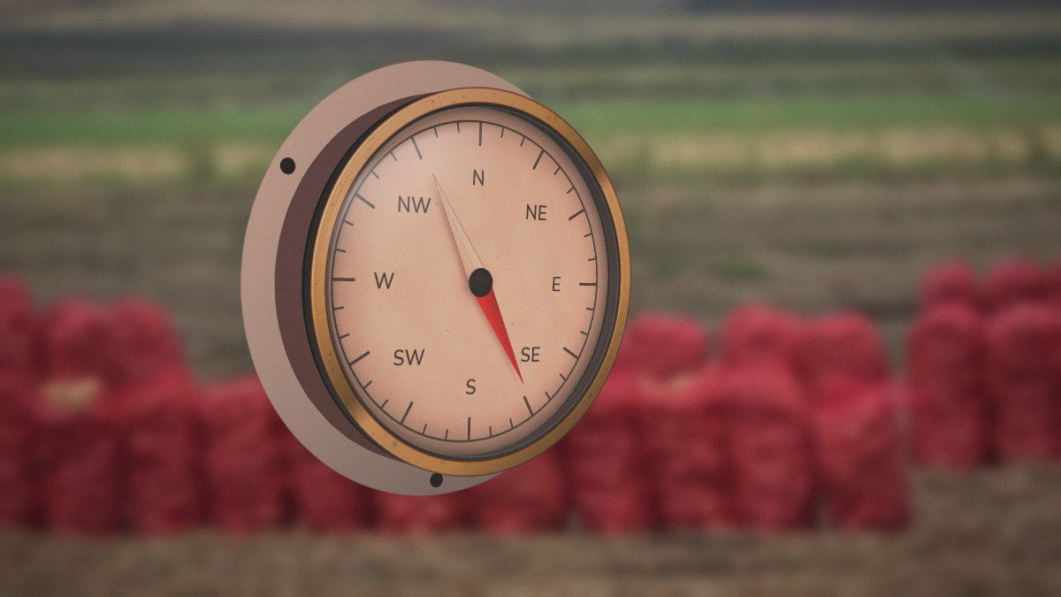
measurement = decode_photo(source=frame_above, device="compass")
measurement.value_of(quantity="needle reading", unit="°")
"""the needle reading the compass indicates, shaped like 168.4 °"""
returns 150 °
